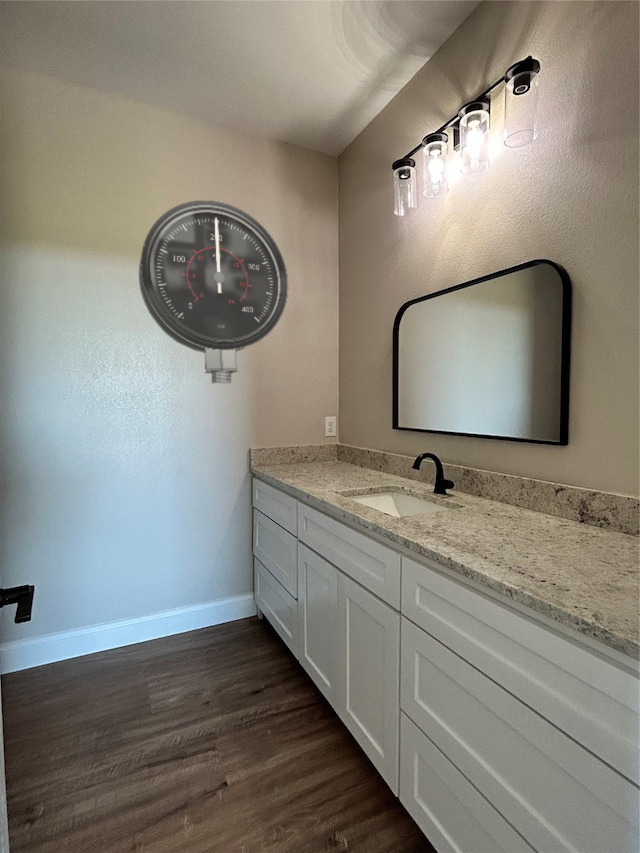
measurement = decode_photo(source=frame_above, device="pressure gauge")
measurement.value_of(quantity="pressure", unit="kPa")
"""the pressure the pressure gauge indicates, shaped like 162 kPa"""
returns 200 kPa
